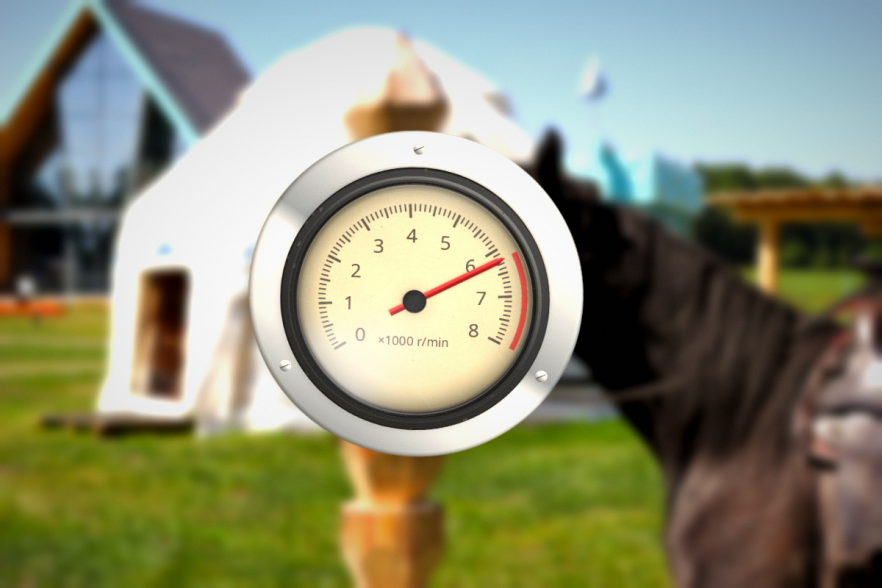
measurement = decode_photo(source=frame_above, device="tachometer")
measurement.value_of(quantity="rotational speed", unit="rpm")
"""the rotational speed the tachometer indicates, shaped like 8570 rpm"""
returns 6200 rpm
